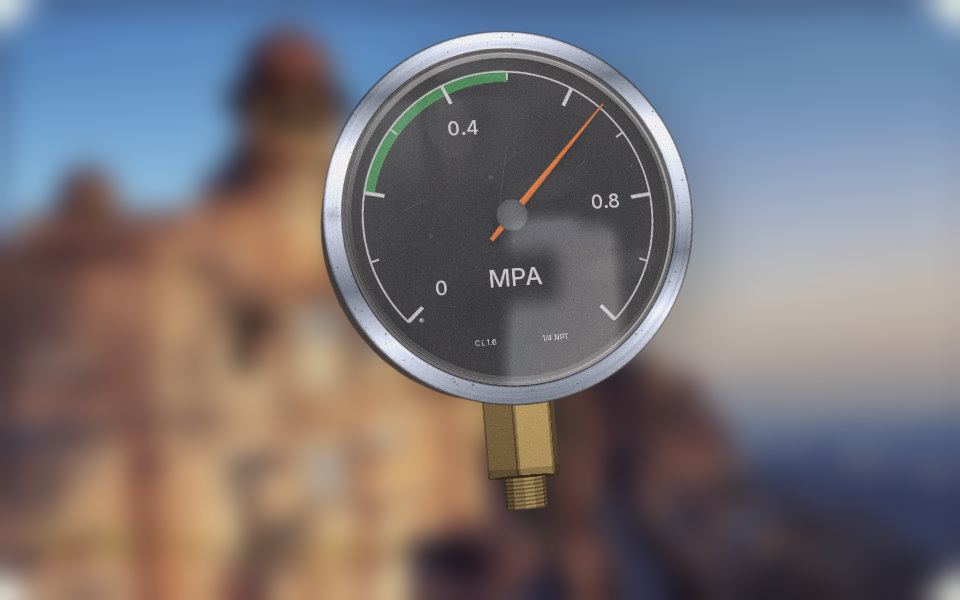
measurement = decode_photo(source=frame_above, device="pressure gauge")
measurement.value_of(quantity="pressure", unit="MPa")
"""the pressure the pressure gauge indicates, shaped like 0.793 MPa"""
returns 0.65 MPa
